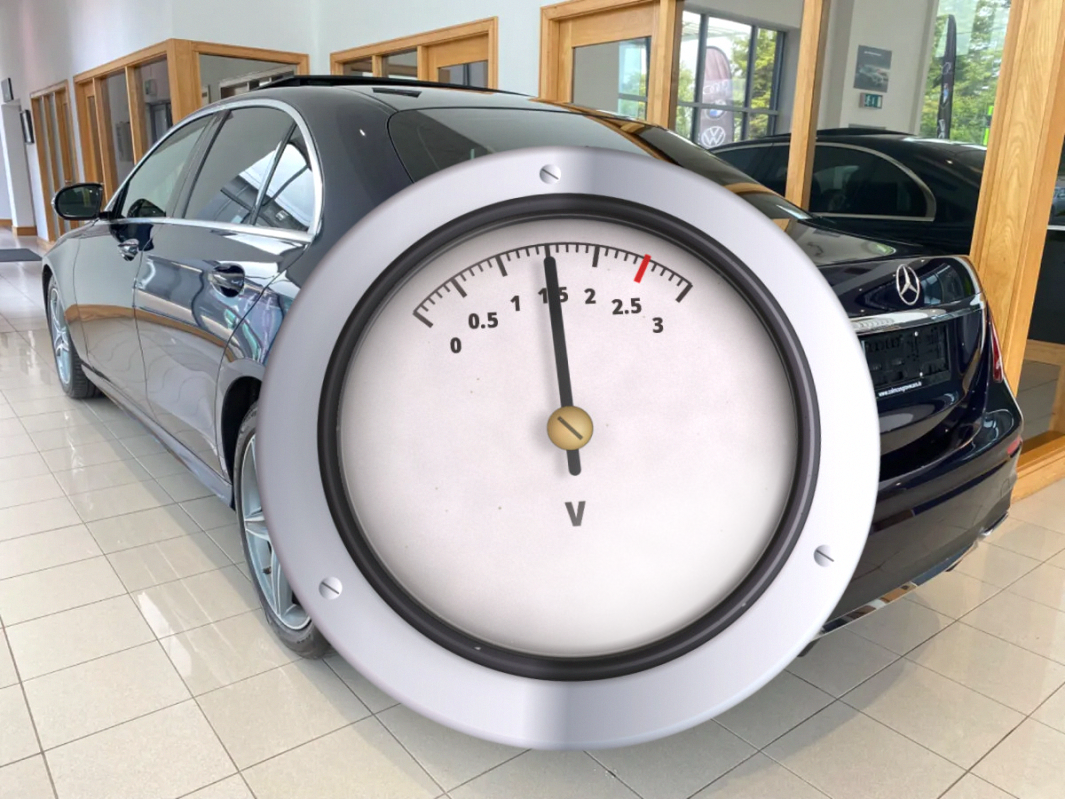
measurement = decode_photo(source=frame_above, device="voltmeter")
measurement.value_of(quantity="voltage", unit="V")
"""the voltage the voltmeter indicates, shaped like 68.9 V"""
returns 1.5 V
